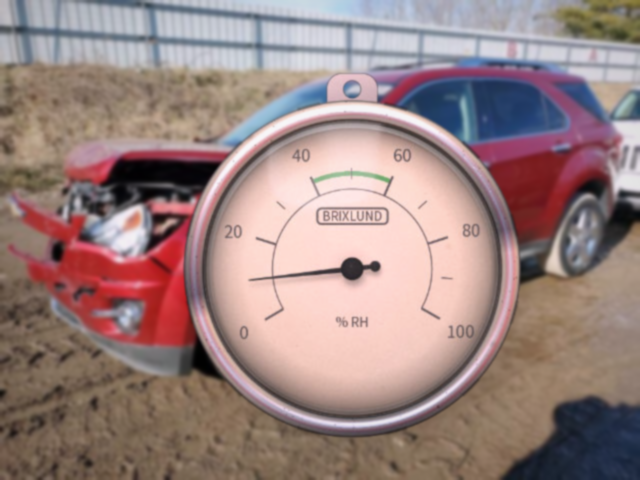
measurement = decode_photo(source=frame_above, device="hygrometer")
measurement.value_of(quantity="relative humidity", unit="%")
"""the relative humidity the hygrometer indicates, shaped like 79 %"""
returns 10 %
